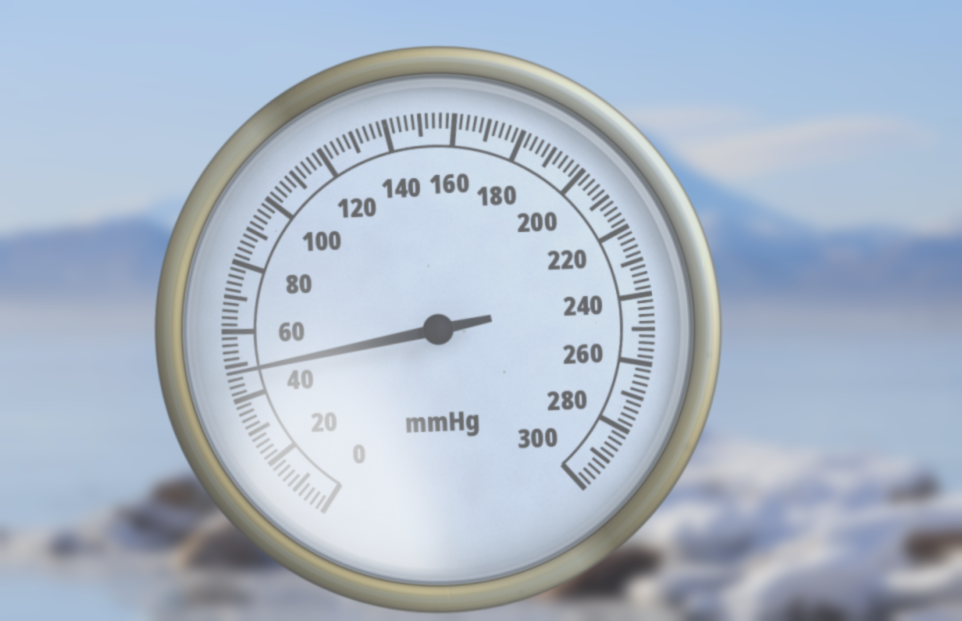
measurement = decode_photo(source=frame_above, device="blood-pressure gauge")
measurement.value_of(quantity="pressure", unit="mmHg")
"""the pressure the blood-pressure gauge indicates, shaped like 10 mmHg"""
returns 48 mmHg
